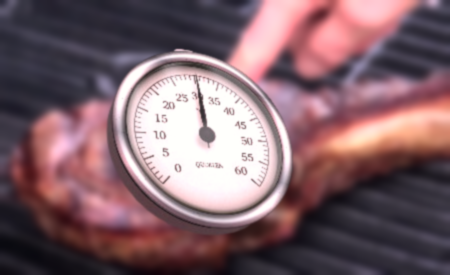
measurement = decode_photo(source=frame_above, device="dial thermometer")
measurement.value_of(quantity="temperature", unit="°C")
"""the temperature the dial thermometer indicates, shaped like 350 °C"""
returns 30 °C
